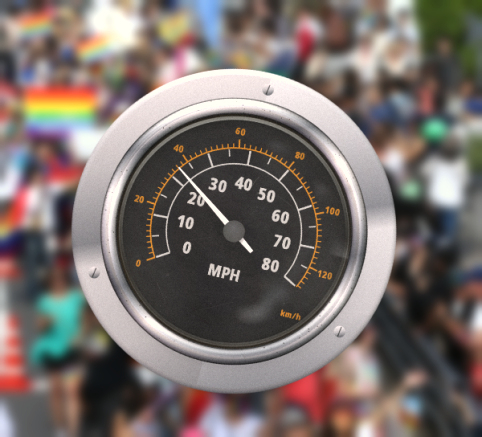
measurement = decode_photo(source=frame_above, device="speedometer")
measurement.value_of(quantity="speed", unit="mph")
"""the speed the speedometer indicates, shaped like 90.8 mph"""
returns 22.5 mph
